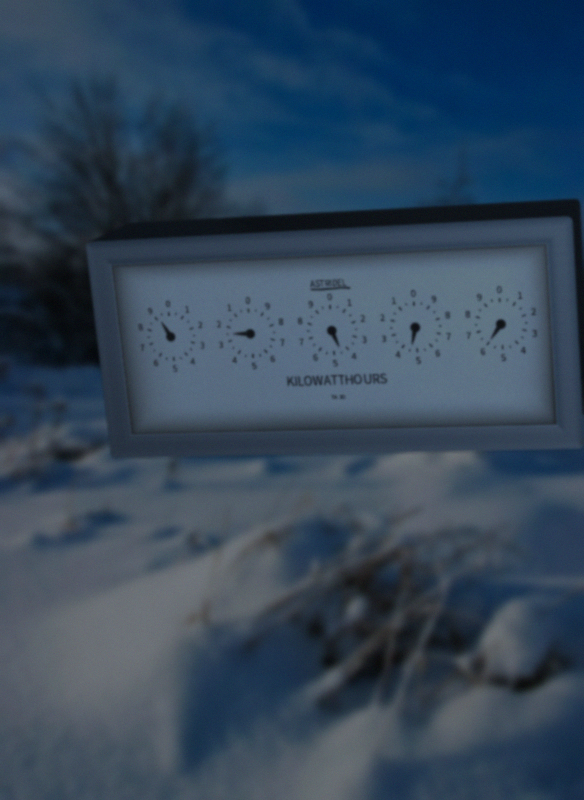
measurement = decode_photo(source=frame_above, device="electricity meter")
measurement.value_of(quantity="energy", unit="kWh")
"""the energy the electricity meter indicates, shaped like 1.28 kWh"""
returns 92446 kWh
